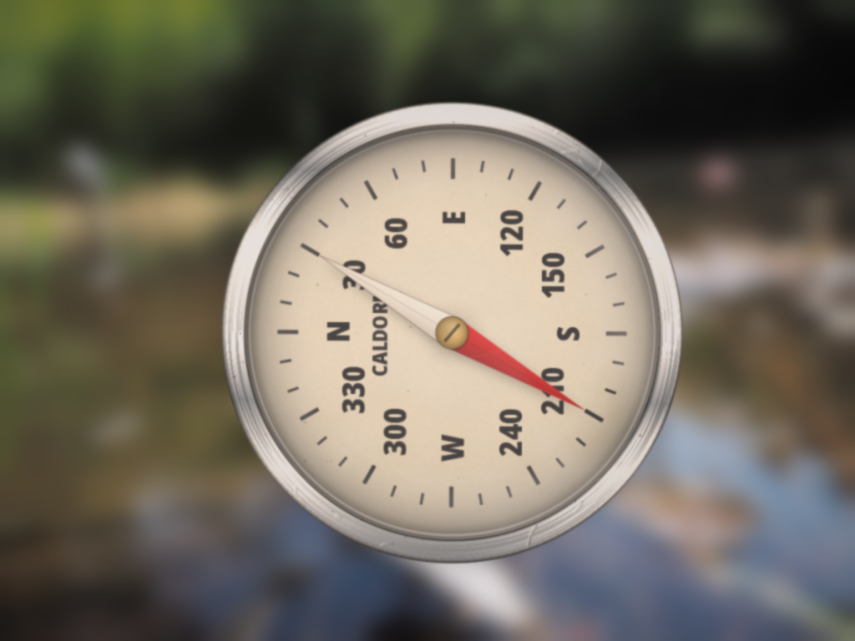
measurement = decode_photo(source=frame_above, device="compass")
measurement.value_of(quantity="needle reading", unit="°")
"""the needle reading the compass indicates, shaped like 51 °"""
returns 210 °
